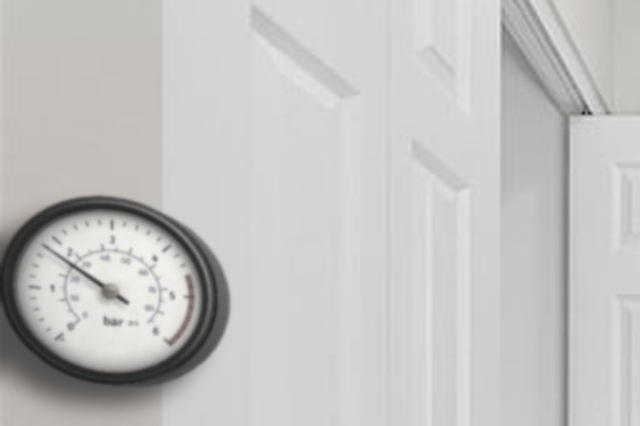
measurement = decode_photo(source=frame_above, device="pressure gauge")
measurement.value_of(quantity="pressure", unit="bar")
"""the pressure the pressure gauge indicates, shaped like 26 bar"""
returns 1.8 bar
